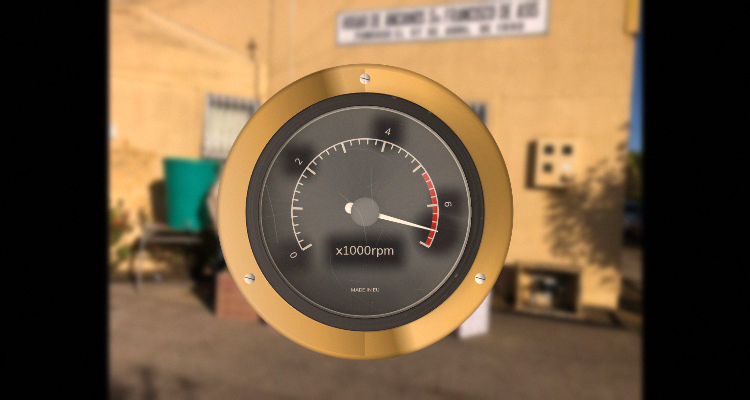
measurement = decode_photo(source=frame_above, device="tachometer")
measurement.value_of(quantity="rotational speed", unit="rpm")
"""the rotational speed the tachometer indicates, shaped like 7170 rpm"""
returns 6600 rpm
